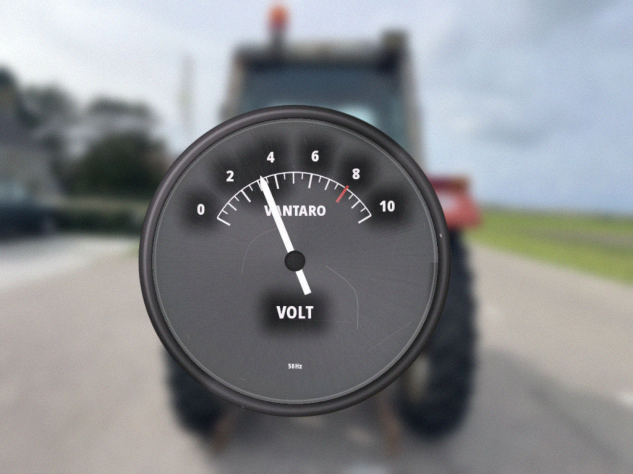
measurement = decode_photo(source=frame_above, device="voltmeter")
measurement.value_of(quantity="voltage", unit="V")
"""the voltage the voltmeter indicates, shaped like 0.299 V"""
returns 3.25 V
